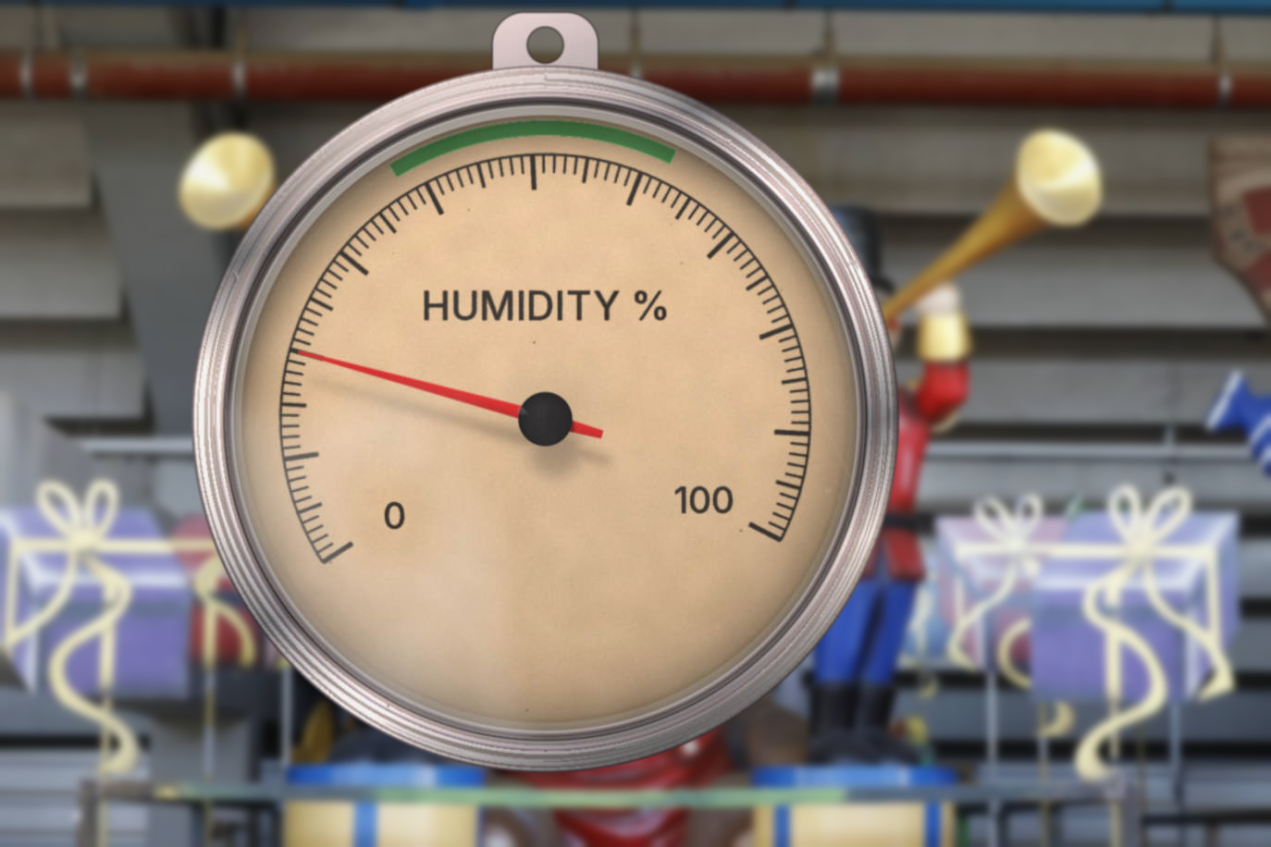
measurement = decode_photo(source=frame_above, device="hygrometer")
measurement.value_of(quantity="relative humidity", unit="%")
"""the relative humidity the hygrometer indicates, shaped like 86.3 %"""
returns 20 %
